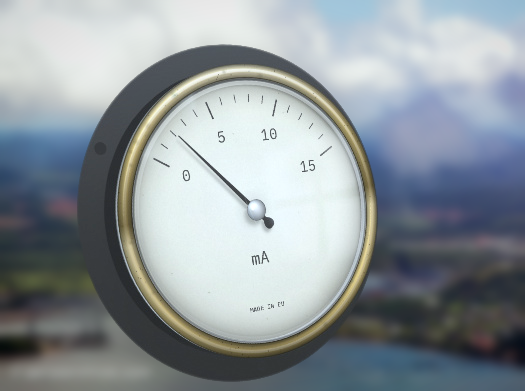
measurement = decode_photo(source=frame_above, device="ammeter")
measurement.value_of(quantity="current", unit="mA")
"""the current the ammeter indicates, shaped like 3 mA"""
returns 2 mA
